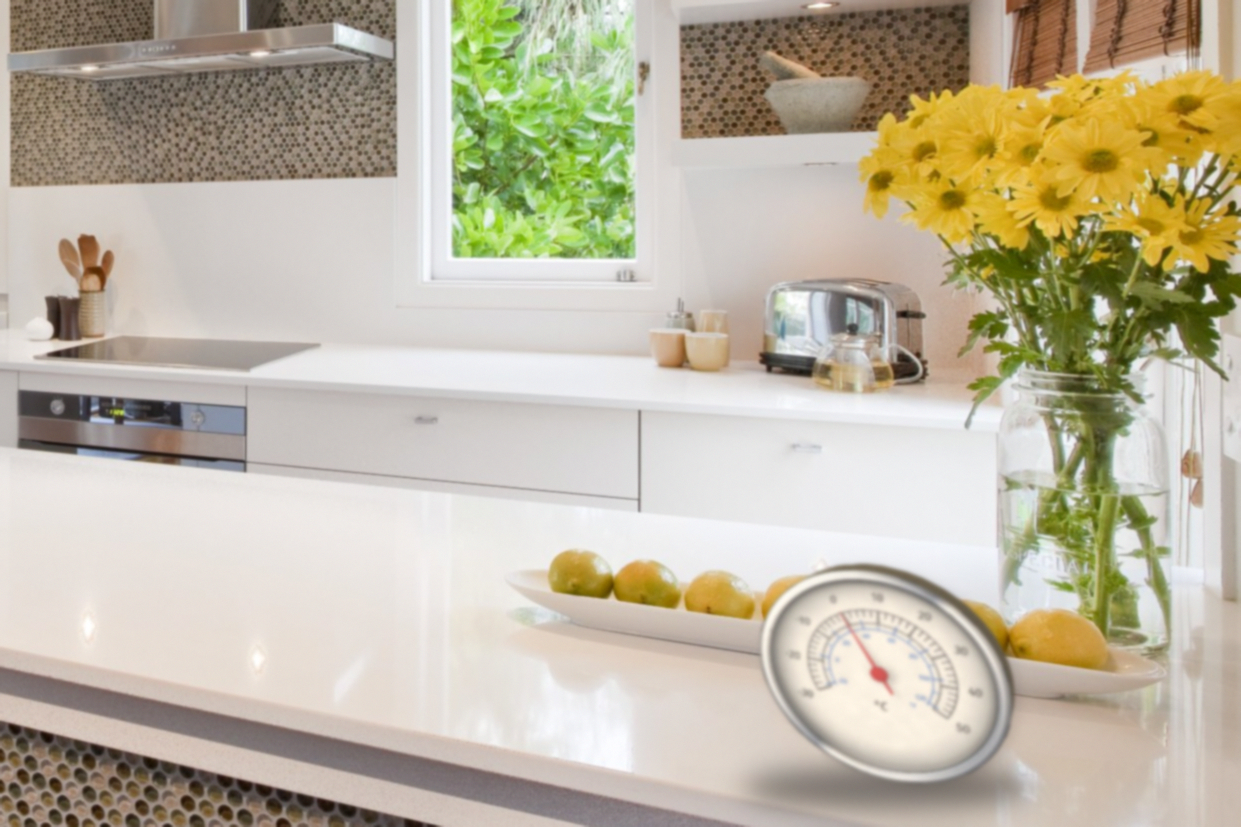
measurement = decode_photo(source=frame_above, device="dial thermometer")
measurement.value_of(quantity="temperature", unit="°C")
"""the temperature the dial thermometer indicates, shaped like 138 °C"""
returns 0 °C
